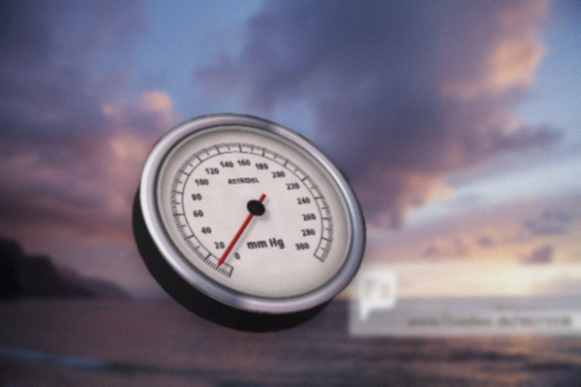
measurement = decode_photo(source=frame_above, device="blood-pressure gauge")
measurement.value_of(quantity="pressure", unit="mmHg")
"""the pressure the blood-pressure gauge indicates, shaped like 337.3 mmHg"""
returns 10 mmHg
